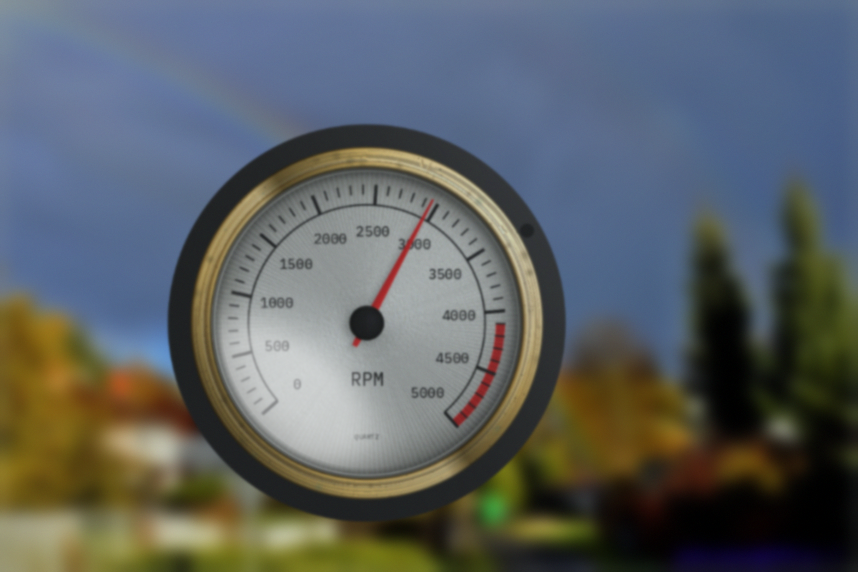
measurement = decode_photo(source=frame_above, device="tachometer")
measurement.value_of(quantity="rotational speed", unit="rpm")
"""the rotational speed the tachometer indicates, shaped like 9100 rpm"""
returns 2950 rpm
